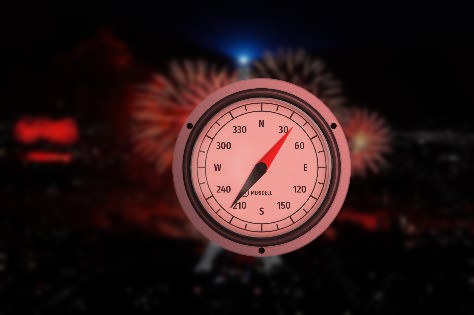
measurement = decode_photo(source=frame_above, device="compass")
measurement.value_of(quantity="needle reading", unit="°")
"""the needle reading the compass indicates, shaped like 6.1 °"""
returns 37.5 °
